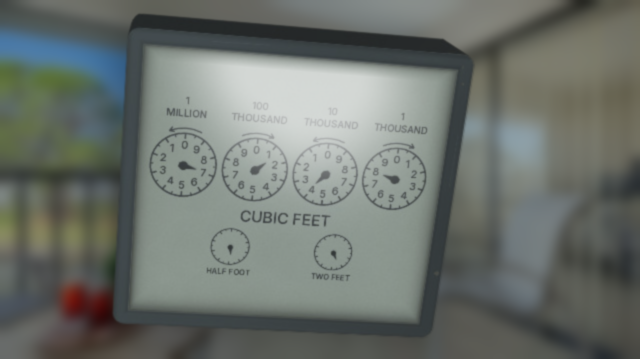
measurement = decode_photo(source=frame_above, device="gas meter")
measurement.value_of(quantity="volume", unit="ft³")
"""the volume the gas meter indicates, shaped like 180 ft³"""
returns 713800 ft³
